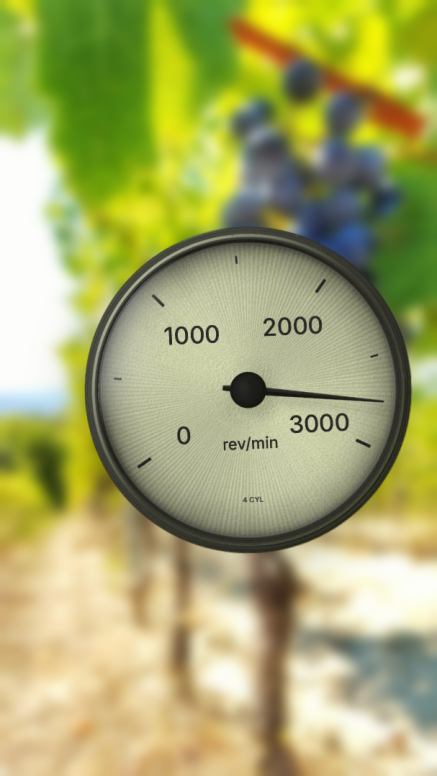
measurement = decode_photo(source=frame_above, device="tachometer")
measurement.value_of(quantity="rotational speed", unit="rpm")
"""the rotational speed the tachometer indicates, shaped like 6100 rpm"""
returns 2750 rpm
